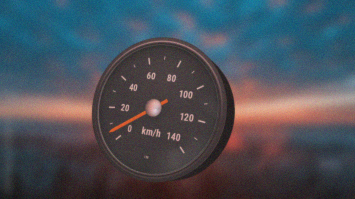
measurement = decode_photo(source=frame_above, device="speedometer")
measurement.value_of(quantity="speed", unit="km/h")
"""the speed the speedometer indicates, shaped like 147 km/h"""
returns 5 km/h
